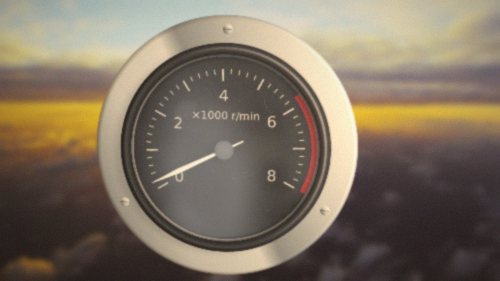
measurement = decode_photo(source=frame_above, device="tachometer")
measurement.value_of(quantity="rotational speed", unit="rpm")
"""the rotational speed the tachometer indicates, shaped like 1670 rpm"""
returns 200 rpm
